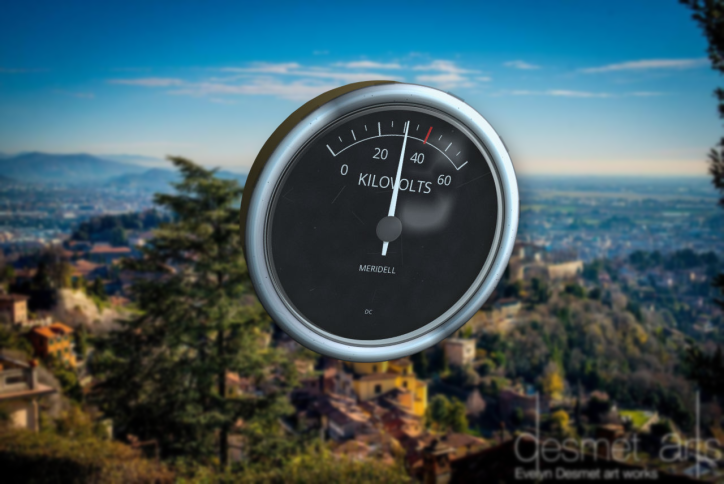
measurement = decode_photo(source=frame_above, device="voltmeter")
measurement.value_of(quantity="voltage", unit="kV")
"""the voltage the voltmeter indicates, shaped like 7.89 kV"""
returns 30 kV
